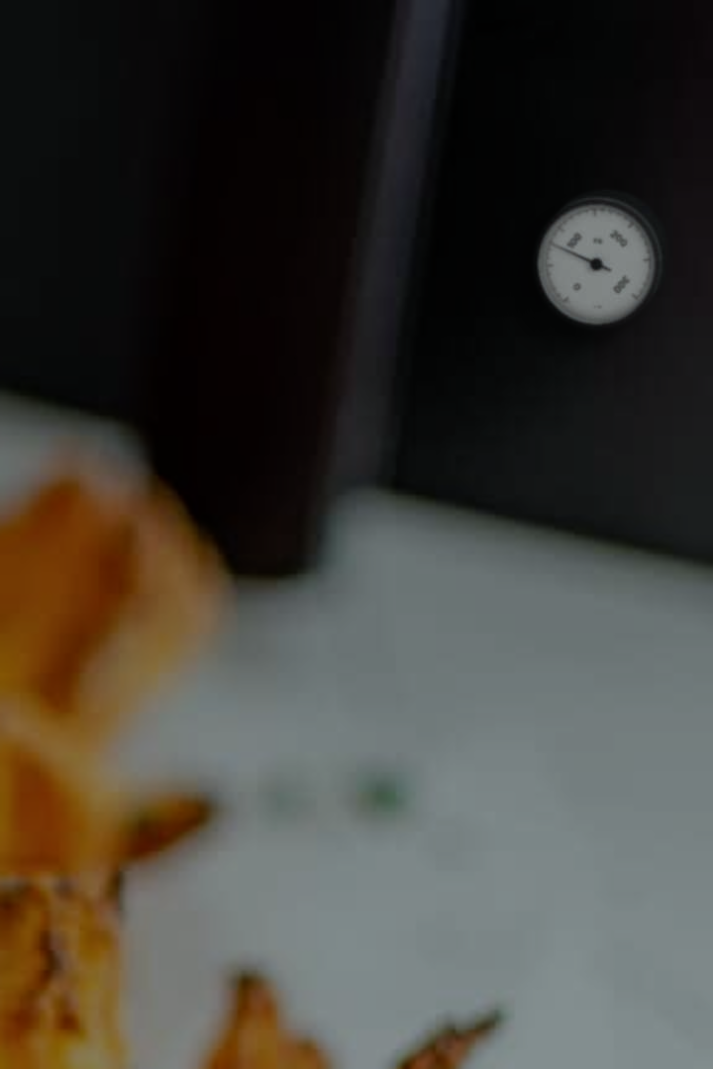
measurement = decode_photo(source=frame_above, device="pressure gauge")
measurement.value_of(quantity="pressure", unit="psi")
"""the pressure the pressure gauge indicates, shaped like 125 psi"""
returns 80 psi
